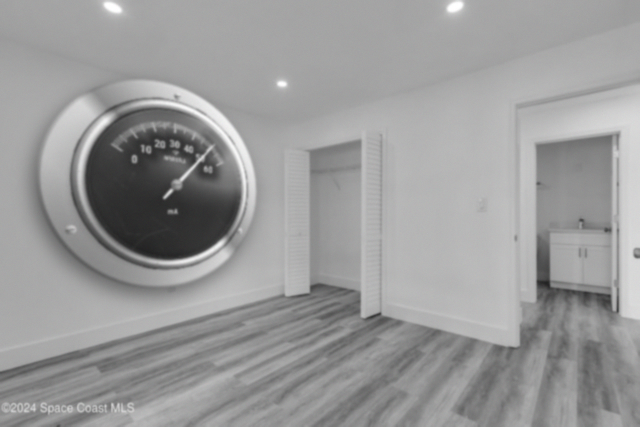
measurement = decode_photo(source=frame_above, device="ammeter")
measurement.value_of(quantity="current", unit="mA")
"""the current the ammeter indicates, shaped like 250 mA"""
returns 50 mA
